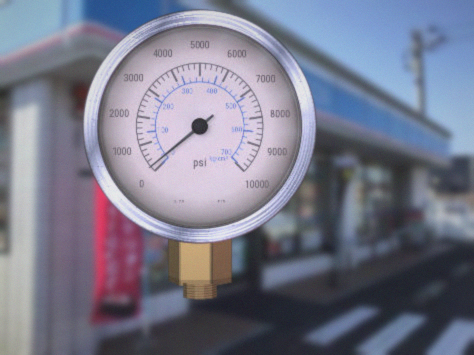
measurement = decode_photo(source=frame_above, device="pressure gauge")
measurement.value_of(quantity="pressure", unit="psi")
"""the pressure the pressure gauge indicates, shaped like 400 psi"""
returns 200 psi
